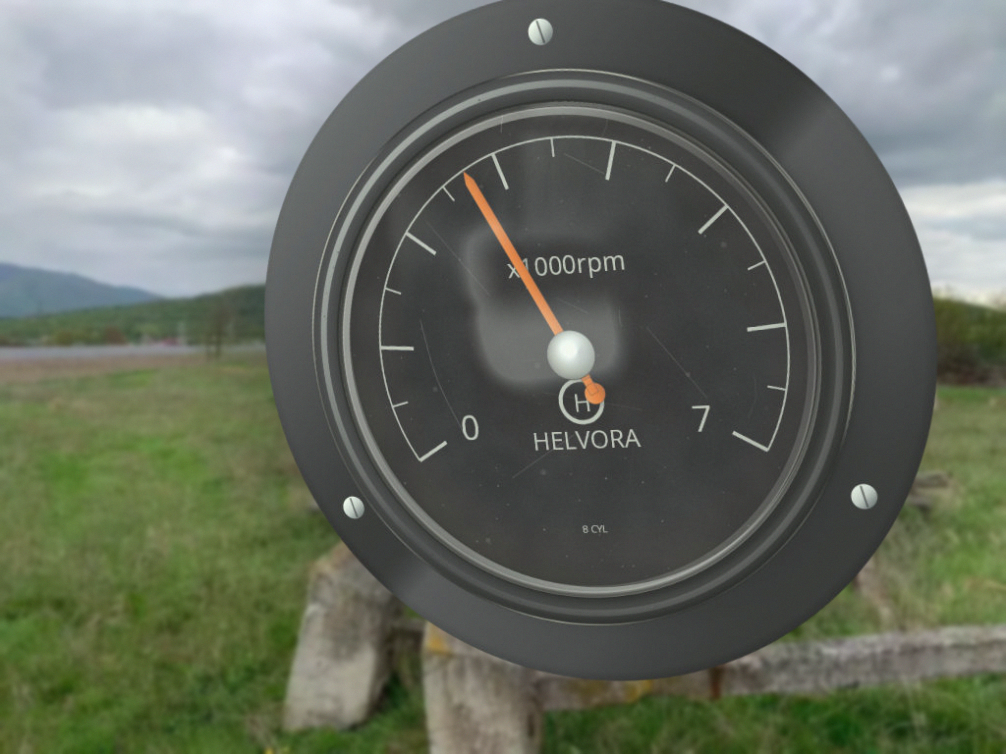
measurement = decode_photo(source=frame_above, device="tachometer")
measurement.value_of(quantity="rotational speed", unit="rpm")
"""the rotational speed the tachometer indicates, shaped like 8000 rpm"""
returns 2750 rpm
